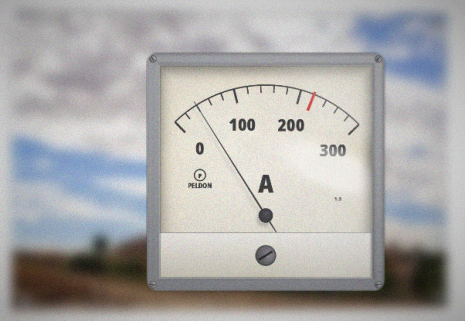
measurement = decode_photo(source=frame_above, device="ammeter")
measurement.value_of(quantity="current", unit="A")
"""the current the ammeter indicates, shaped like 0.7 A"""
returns 40 A
